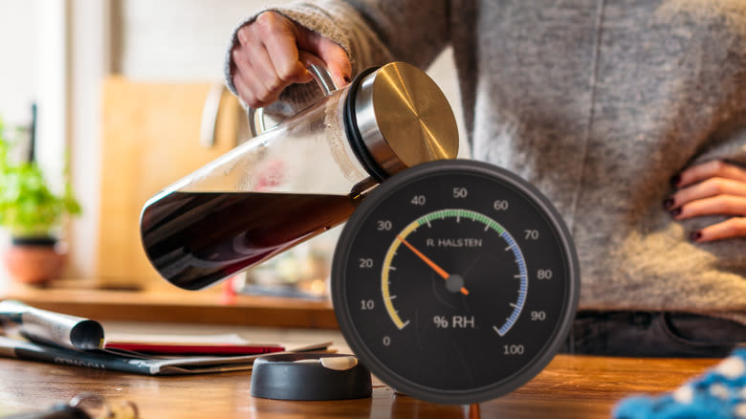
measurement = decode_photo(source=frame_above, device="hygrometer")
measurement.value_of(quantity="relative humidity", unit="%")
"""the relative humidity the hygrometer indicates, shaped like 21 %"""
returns 30 %
